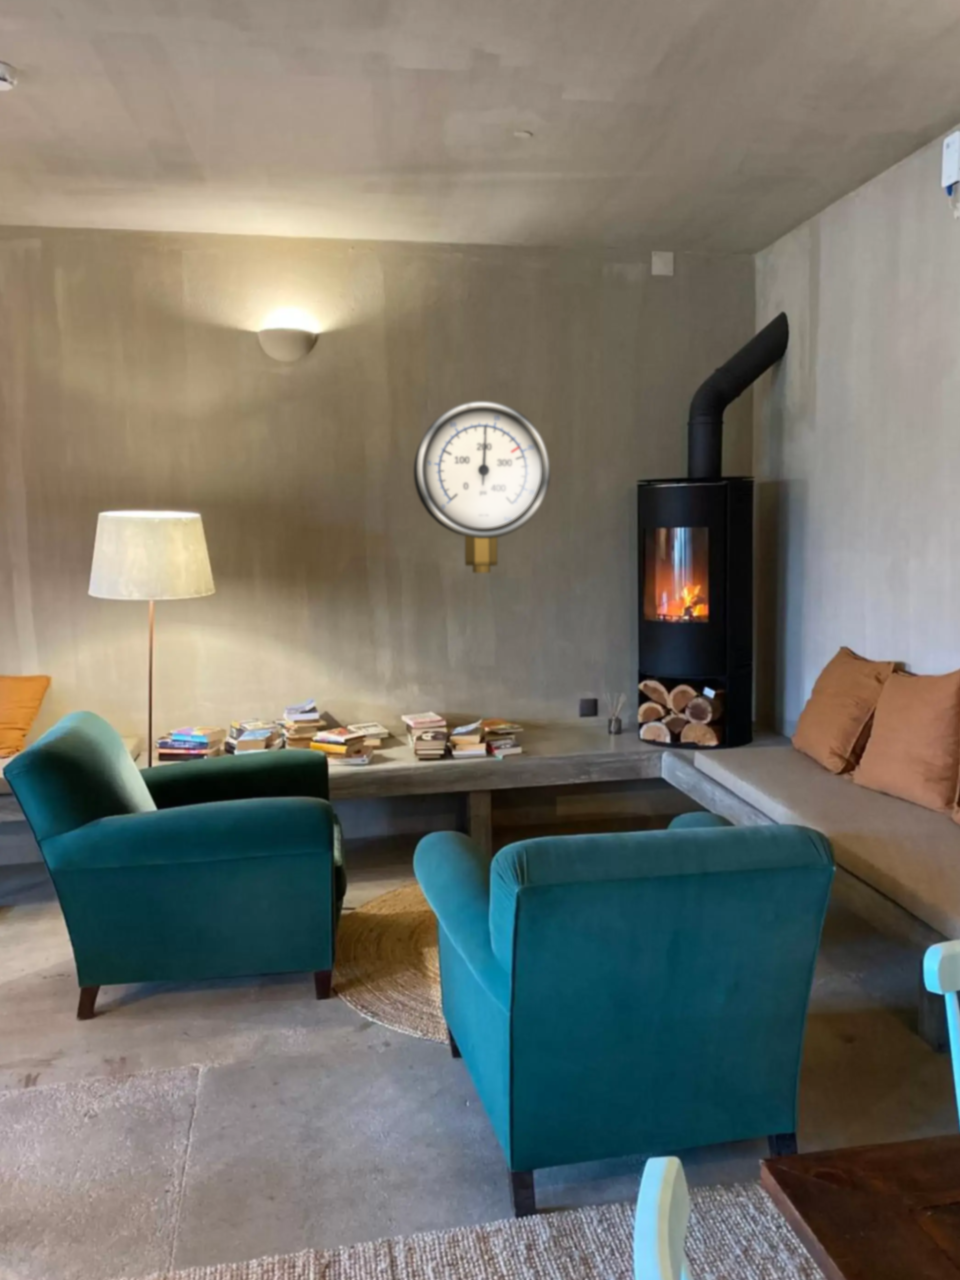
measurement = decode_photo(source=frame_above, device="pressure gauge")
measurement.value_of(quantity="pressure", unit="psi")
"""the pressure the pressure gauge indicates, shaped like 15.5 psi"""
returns 200 psi
